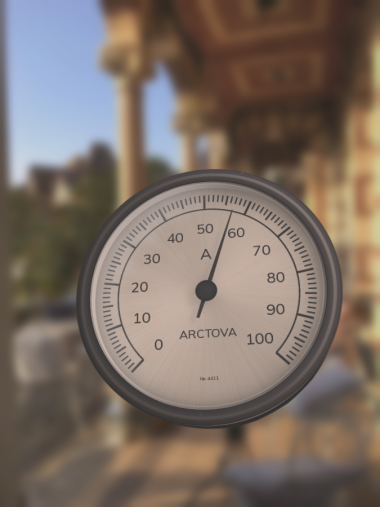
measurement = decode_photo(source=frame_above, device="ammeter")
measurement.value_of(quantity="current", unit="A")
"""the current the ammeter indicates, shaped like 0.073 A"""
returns 57 A
